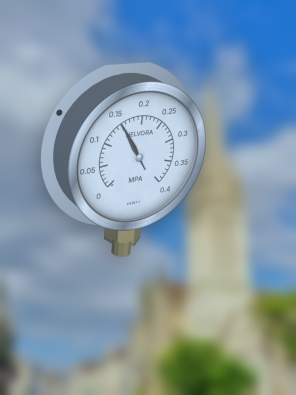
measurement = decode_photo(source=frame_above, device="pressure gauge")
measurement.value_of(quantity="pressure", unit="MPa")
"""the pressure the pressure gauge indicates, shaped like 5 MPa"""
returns 0.15 MPa
